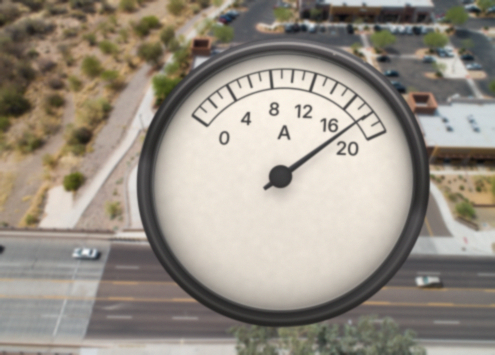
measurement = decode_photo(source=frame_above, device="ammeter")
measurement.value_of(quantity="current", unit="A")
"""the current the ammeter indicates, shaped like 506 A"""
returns 18 A
